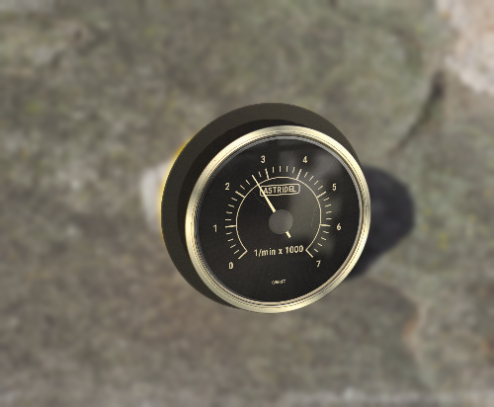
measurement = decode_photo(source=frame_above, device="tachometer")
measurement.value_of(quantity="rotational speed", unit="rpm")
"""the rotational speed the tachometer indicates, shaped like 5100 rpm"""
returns 2600 rpm
